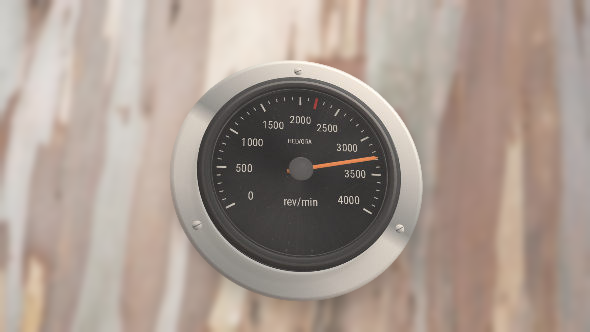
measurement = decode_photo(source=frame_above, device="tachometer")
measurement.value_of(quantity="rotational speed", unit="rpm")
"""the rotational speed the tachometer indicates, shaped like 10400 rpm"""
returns 3300 rpm
